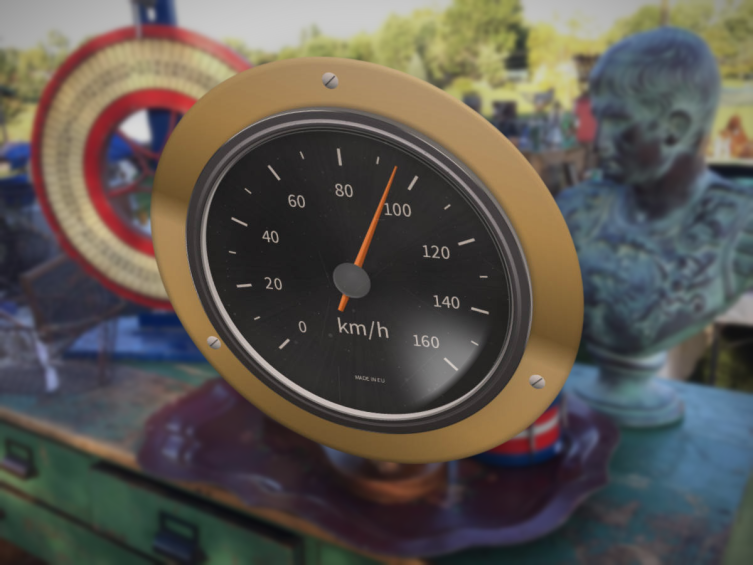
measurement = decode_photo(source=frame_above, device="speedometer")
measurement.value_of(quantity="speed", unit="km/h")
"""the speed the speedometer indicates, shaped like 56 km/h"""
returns 95 km/h
